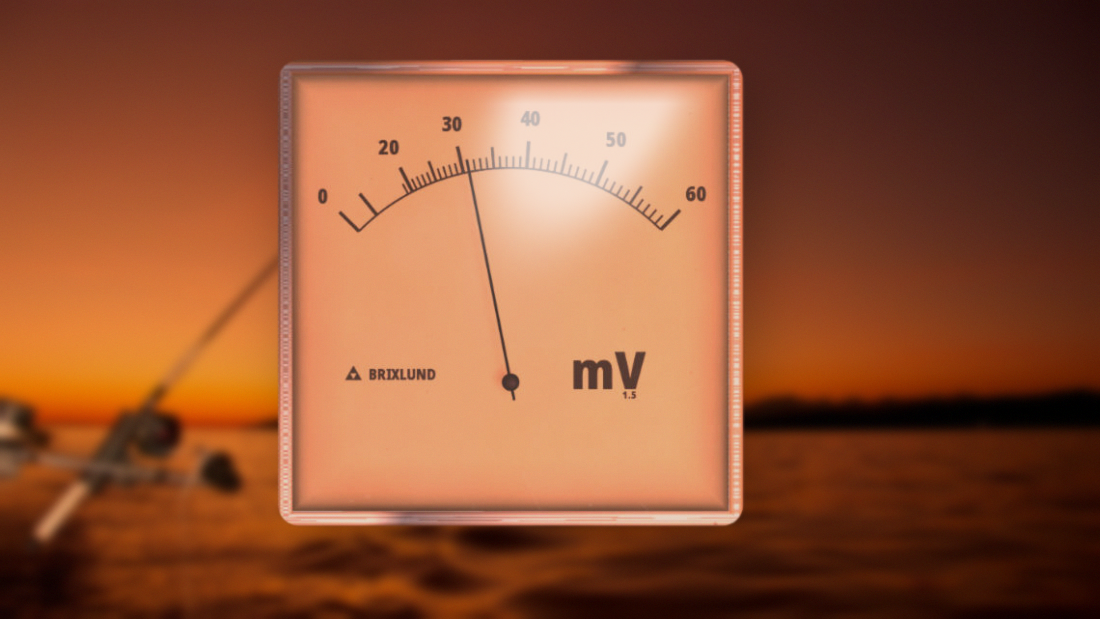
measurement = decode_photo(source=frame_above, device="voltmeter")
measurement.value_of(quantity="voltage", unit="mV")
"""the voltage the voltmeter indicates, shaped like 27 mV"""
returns 31 mV
